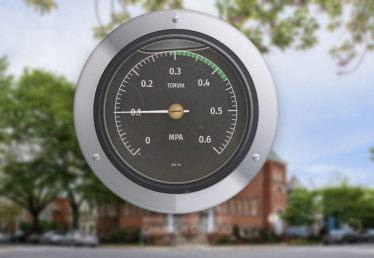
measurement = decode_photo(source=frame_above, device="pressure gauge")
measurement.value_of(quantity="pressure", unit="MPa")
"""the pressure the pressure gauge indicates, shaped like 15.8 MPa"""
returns 0.1 MPa
